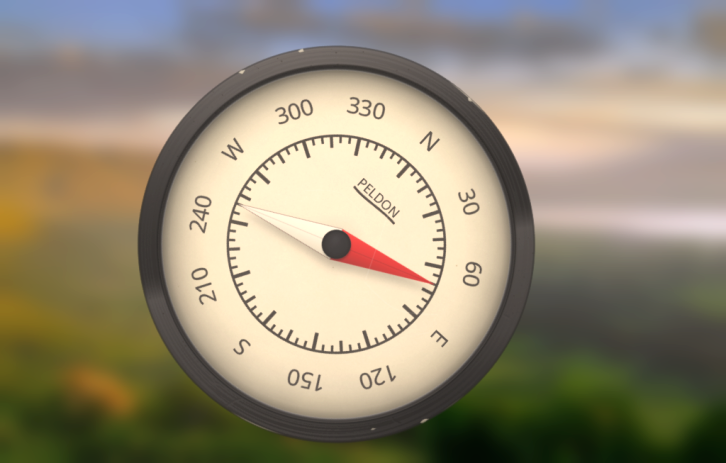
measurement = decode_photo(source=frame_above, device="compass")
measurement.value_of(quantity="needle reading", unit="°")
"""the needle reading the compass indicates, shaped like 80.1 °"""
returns 70 °
